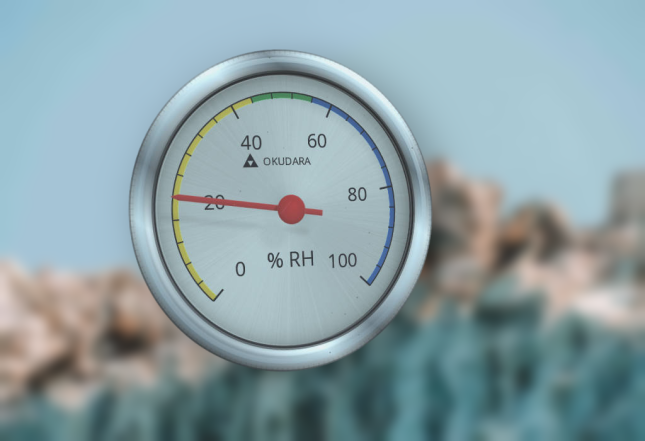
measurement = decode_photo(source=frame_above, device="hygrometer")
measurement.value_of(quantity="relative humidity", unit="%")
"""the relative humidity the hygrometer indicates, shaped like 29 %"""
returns 20 %
